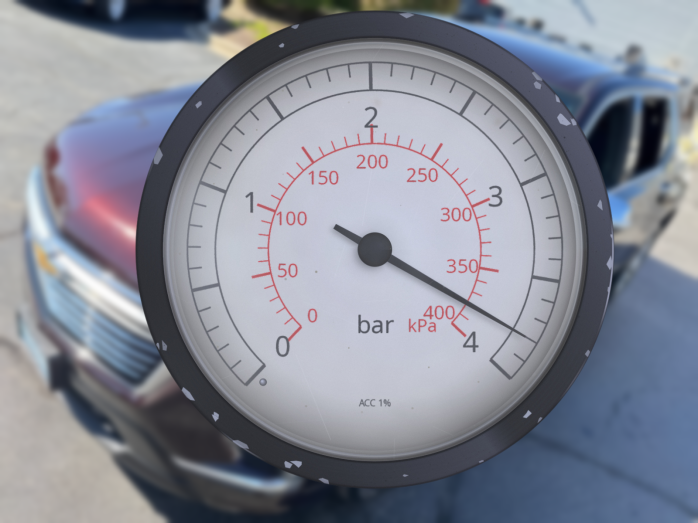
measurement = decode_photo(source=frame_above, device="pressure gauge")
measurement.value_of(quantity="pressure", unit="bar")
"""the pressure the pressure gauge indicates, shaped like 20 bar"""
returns 3.8 bar
